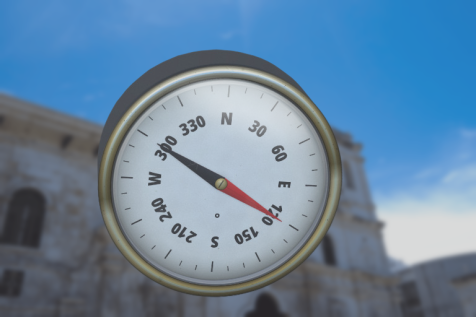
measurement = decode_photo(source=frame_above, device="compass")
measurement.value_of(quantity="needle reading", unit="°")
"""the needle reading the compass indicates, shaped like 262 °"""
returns 120 °
